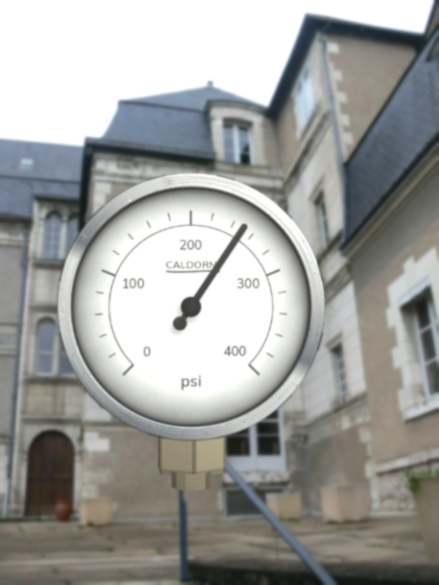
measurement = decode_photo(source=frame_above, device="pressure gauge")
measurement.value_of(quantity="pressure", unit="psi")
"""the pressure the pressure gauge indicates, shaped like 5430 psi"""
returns 250 psi
